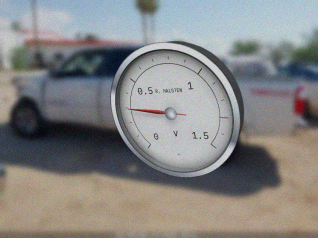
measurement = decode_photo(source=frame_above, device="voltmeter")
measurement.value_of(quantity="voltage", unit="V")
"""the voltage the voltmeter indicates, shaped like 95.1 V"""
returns 0.3 V
